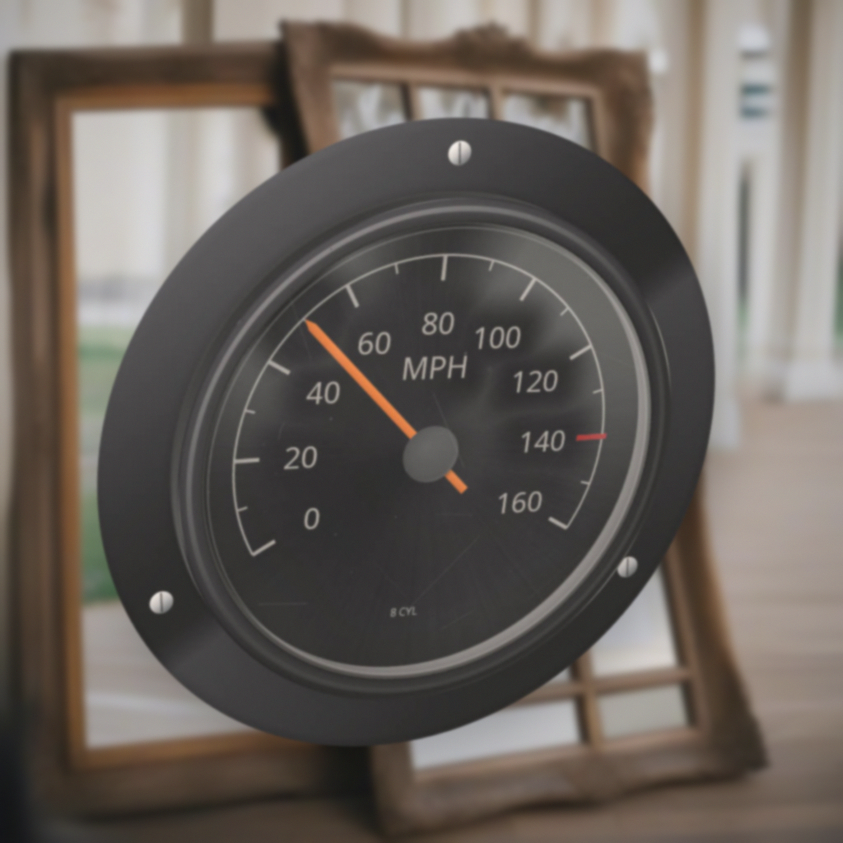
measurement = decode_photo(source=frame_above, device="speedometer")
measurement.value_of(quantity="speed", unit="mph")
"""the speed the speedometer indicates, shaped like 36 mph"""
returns 50 mph
